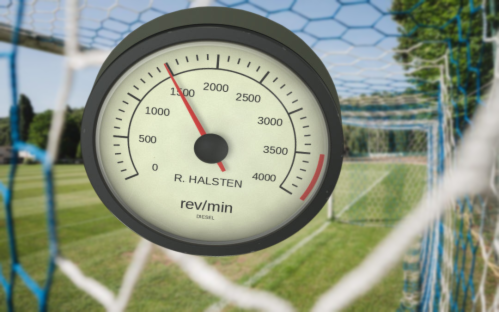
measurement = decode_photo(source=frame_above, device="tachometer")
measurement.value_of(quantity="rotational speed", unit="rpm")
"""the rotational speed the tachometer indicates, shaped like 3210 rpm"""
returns 1500 rpm
